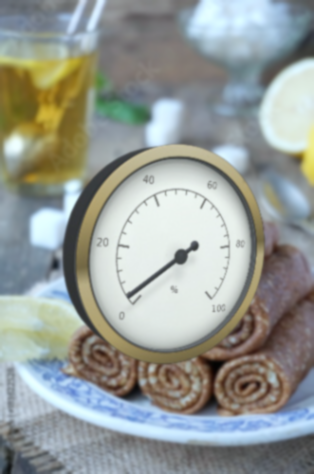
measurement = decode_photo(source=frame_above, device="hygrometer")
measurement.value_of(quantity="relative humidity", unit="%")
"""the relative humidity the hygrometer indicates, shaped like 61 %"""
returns 4 %
